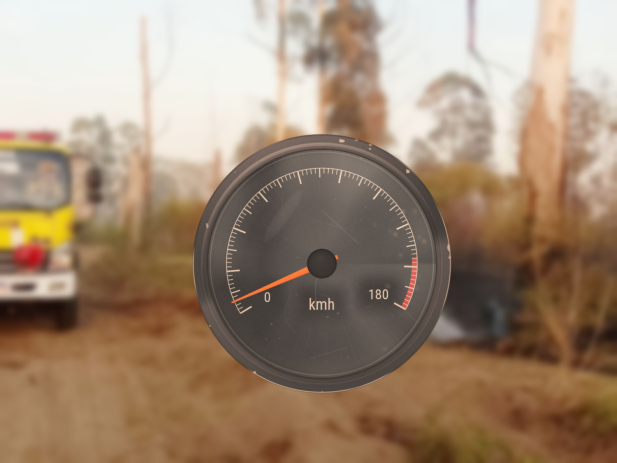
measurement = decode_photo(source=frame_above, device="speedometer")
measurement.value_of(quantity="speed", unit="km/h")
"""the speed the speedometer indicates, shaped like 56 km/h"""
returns 6 km/h
